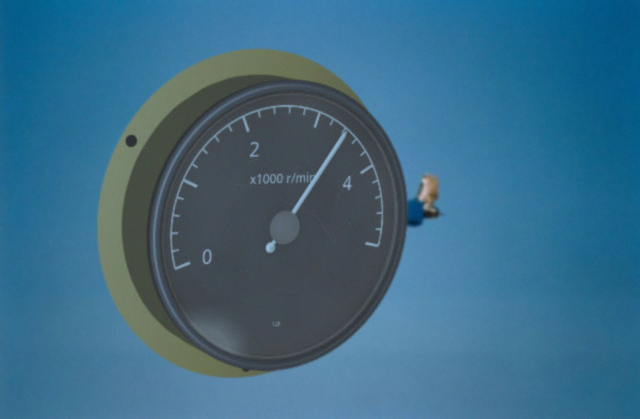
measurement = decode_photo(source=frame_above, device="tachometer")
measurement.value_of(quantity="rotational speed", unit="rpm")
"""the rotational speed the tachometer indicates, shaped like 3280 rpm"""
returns 3400 rpm
